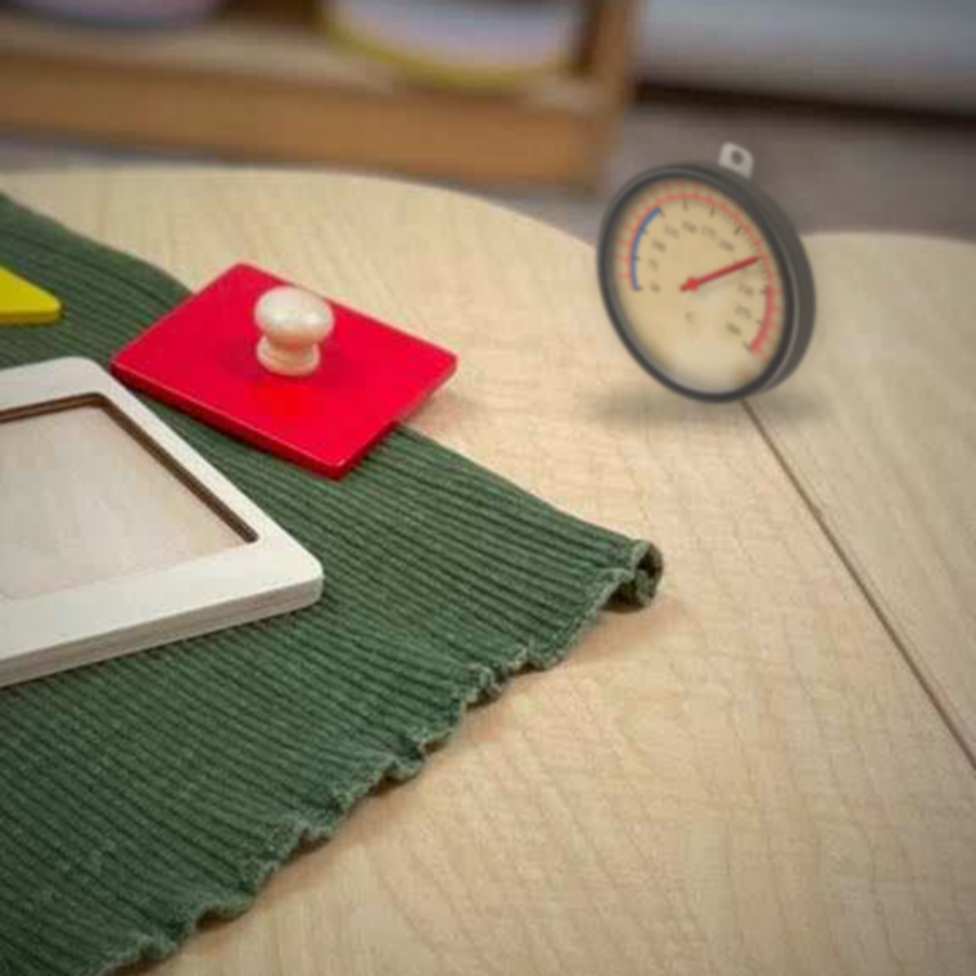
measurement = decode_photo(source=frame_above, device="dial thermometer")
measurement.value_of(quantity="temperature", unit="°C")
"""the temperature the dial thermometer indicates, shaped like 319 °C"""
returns 225 °C
